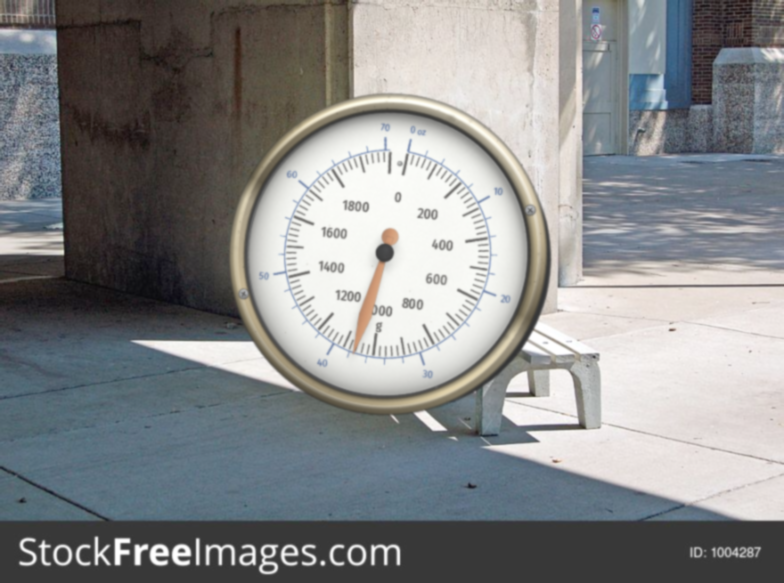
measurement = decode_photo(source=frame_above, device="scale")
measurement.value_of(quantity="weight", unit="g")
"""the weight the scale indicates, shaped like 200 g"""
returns 1060 g
